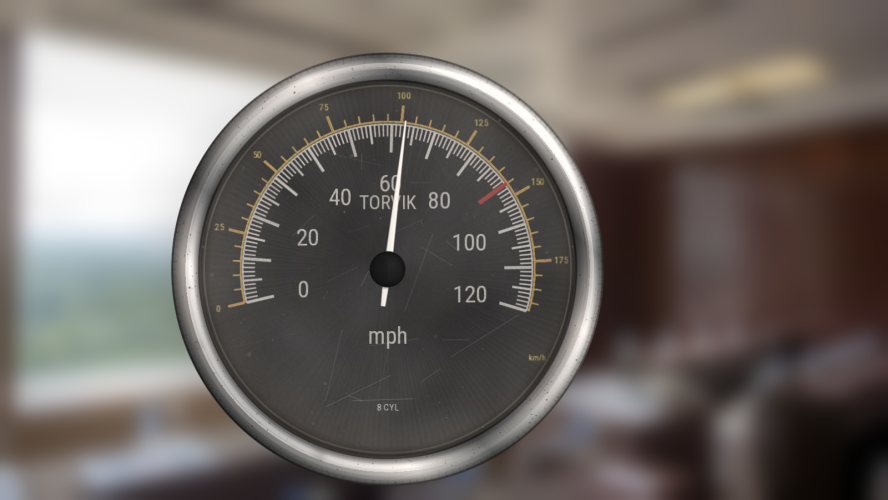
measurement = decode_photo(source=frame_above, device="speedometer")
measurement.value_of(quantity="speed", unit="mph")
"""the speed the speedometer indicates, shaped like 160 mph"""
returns 63 mph
